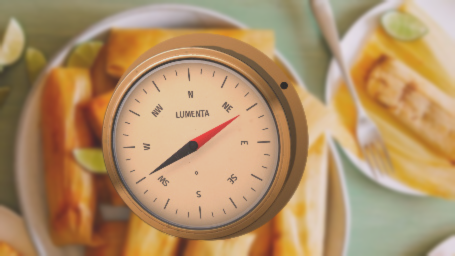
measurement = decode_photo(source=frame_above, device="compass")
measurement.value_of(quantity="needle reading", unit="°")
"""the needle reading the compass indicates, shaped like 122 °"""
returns 60 °
